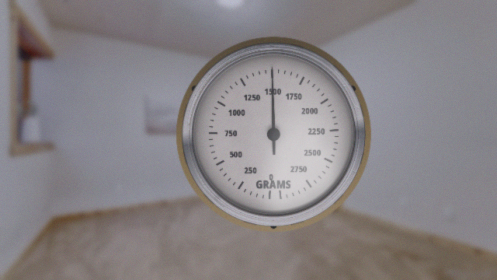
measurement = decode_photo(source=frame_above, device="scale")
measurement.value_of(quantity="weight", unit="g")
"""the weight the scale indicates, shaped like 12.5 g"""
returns 1500 g
